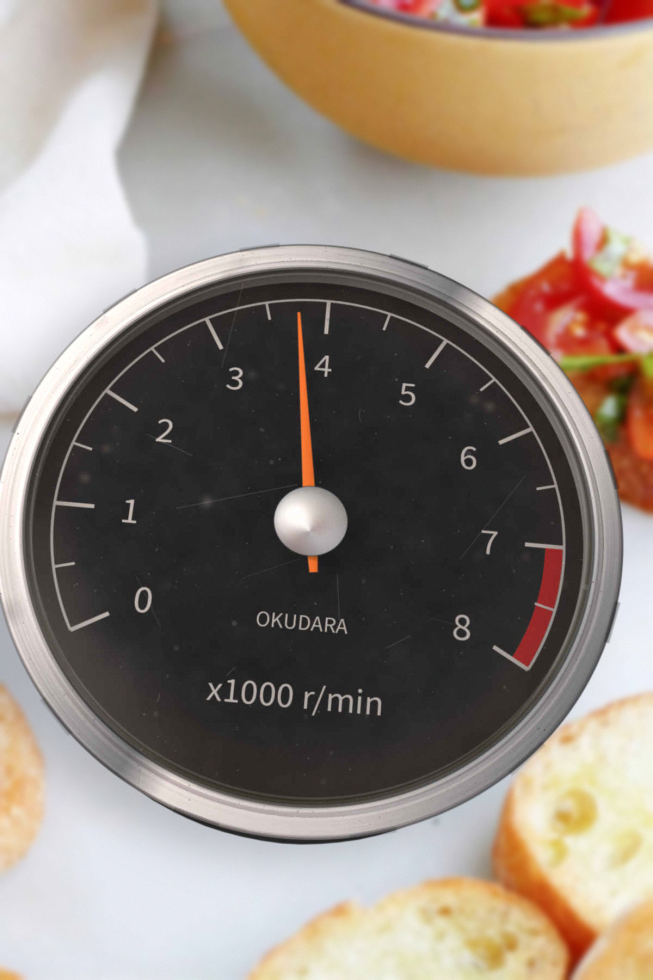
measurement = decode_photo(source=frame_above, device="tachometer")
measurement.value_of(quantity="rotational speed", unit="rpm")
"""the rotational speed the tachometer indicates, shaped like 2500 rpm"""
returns 3750 rpm
